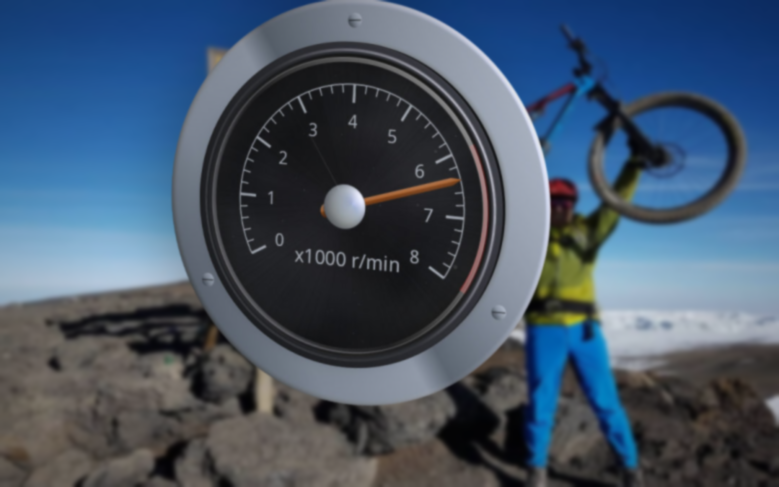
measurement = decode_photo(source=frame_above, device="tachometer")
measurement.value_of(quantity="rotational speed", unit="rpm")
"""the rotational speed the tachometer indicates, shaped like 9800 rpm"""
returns 6400 rpm
